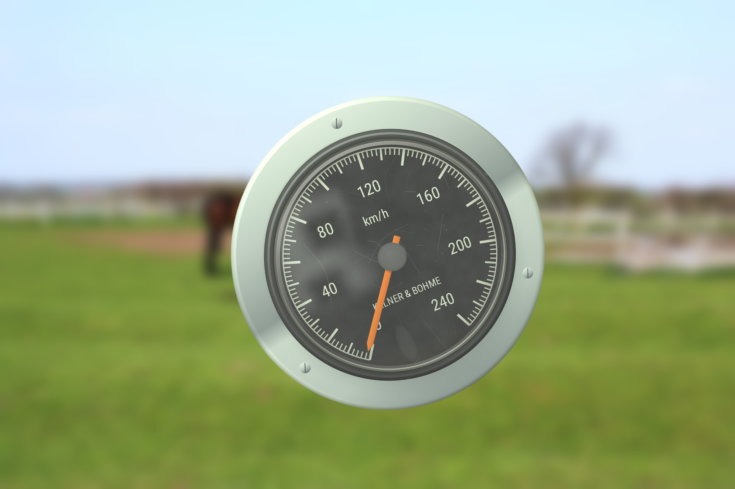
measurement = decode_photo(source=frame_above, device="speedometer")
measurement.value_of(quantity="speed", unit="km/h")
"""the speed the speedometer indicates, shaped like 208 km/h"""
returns 2 km/h
